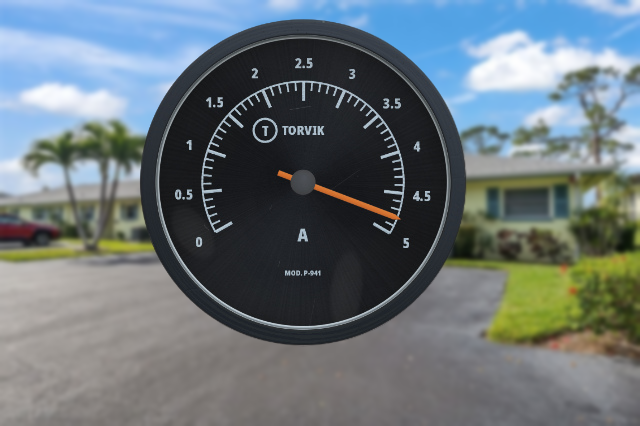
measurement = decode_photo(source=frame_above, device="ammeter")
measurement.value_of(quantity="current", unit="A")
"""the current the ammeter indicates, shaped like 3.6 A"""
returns 4.8 A
